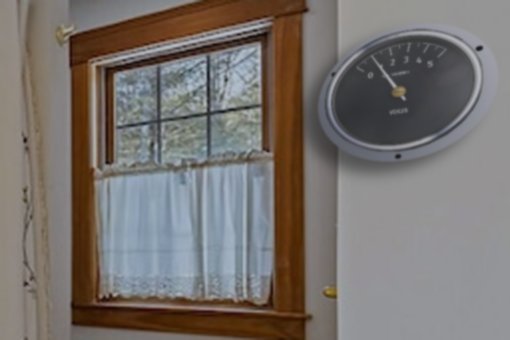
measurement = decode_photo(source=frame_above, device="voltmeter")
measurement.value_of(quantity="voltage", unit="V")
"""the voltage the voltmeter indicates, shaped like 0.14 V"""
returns 1 V
